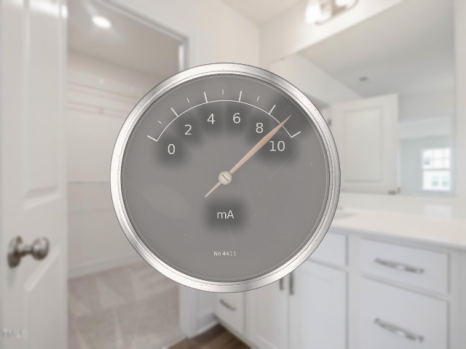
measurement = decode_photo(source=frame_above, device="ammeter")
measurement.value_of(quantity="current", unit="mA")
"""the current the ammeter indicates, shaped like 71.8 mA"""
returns 9 mA
